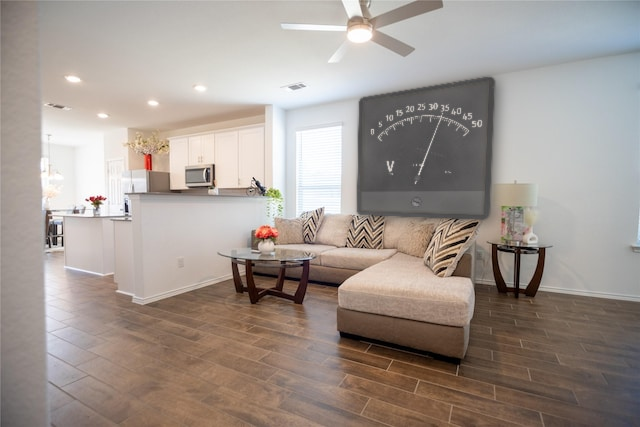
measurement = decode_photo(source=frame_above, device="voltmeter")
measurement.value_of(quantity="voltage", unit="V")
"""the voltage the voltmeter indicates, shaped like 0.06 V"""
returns 35 V
